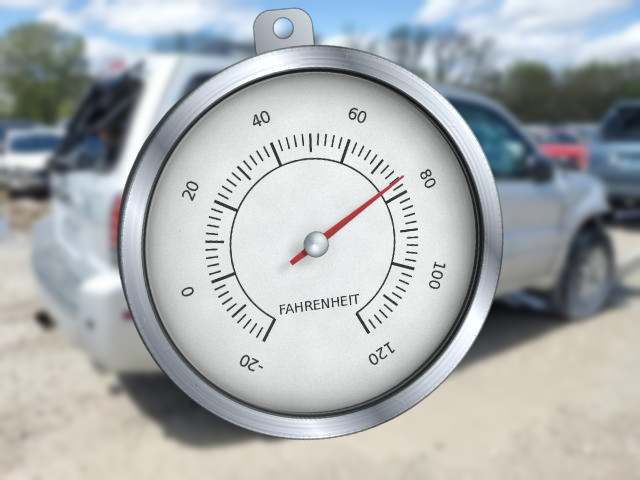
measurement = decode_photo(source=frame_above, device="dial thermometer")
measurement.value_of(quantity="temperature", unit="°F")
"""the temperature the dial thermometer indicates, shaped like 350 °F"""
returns 76 °F
